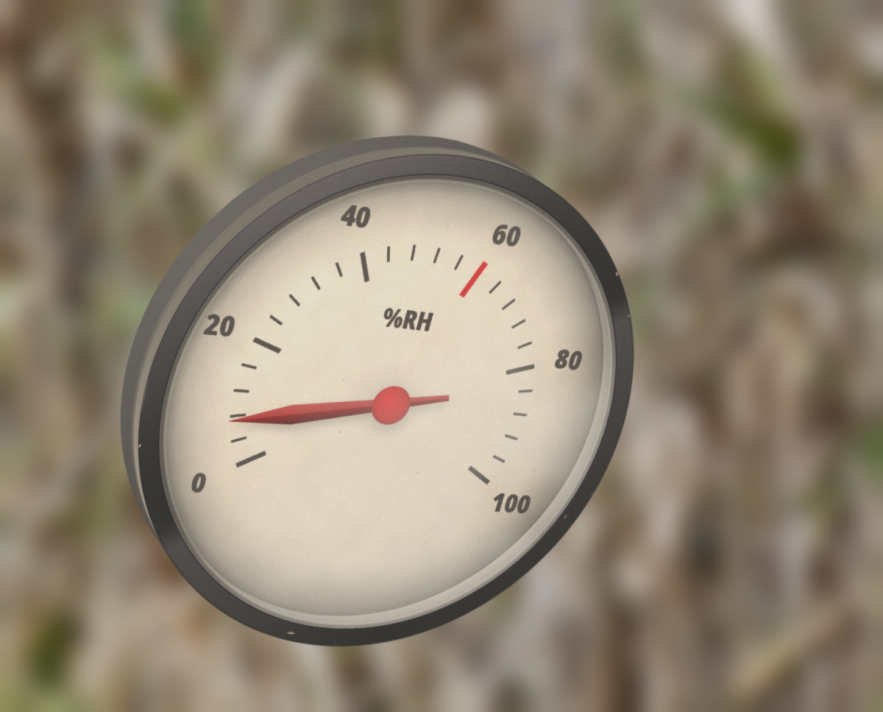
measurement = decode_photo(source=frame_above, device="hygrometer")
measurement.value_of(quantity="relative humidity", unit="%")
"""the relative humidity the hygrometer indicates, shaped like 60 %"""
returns 8 %
